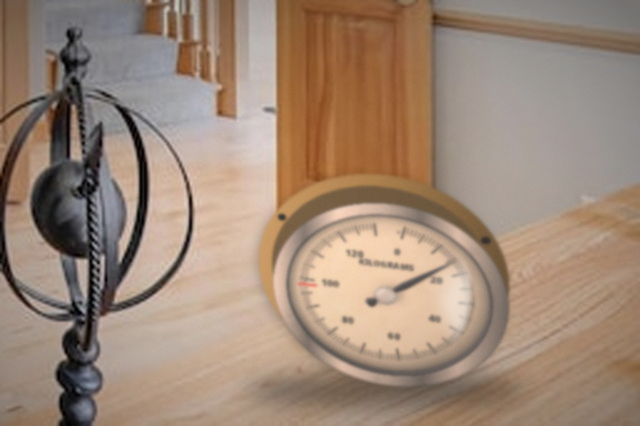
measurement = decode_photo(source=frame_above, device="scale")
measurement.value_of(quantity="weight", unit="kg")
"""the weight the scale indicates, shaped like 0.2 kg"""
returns 15 kg
